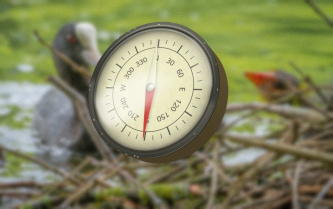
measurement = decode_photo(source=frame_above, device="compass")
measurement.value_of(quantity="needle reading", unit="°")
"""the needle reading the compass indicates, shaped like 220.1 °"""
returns 180 °
